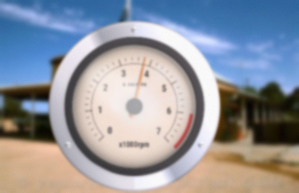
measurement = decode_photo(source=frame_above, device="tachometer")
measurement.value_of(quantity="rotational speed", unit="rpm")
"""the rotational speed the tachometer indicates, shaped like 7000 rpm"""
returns 3800 rpm
